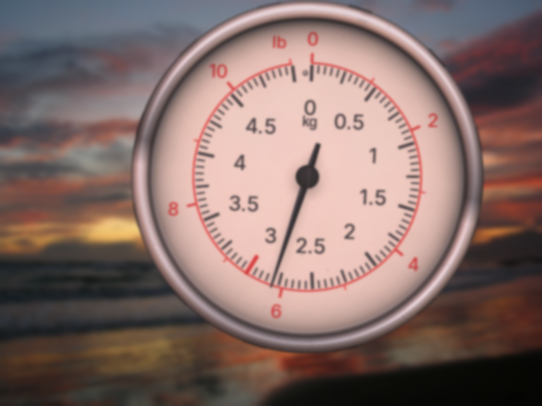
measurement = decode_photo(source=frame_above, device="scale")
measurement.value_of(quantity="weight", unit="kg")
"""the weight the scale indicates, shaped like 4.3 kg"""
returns 2.8 kg
